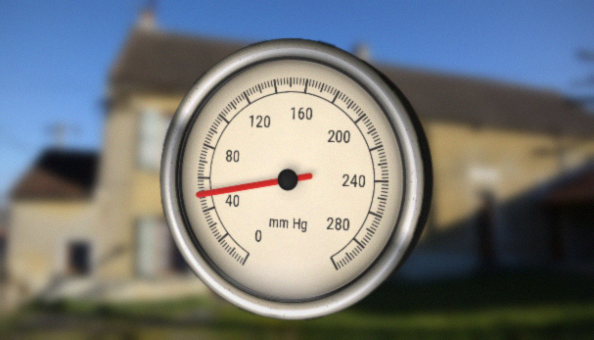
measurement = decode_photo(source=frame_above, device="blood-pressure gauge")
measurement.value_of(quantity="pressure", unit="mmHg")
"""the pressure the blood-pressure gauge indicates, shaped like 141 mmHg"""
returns 50 mmHg
